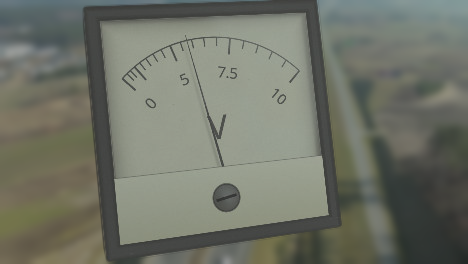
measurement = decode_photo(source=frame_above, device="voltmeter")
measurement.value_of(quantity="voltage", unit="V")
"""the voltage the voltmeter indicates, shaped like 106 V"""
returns 5.75 V
